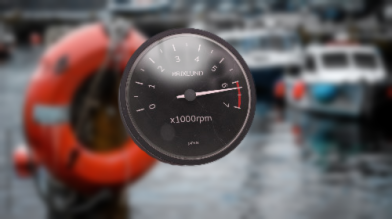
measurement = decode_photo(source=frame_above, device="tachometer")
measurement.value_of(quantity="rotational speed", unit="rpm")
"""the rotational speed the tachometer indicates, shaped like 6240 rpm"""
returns 6250 rpm
